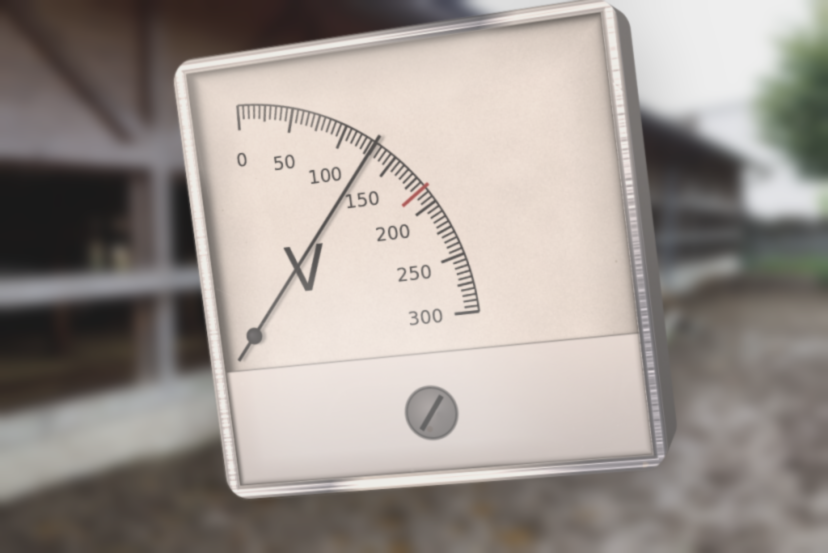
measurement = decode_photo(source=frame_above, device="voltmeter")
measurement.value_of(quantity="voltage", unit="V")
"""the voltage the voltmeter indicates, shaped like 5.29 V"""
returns 130 V
